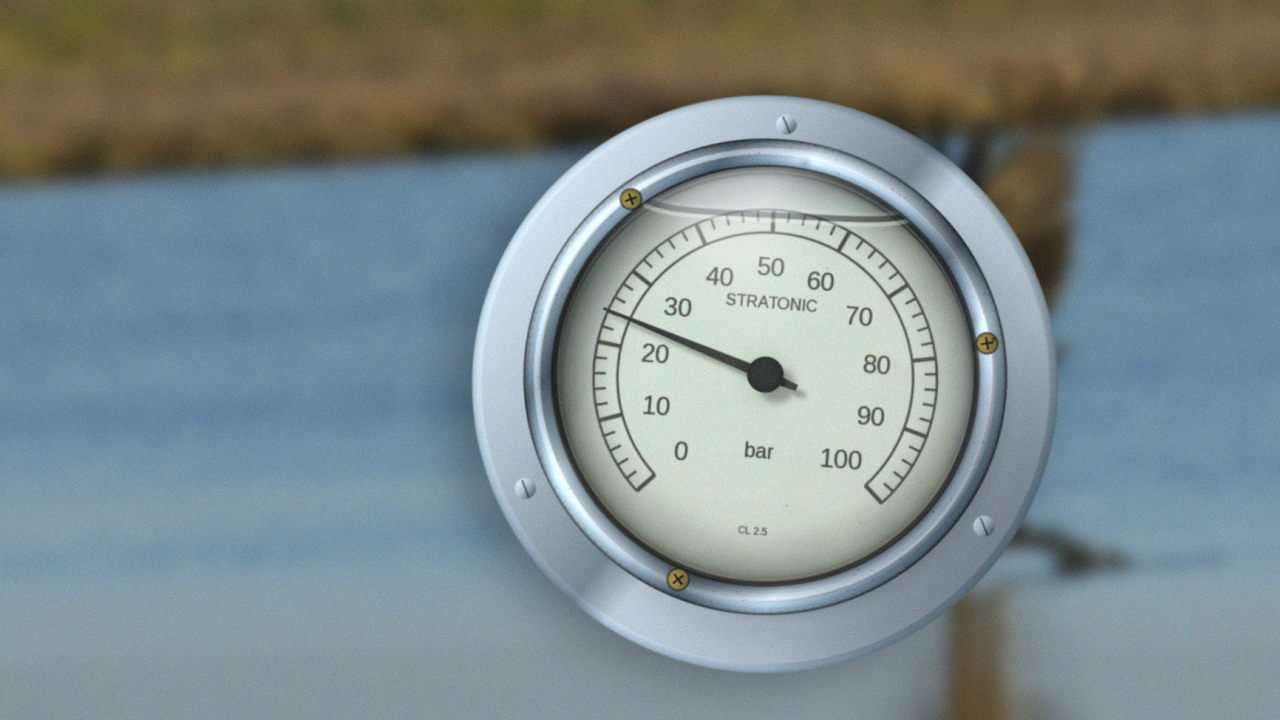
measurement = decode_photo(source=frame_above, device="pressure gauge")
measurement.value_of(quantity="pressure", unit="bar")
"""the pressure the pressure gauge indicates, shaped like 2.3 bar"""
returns 24 bar
